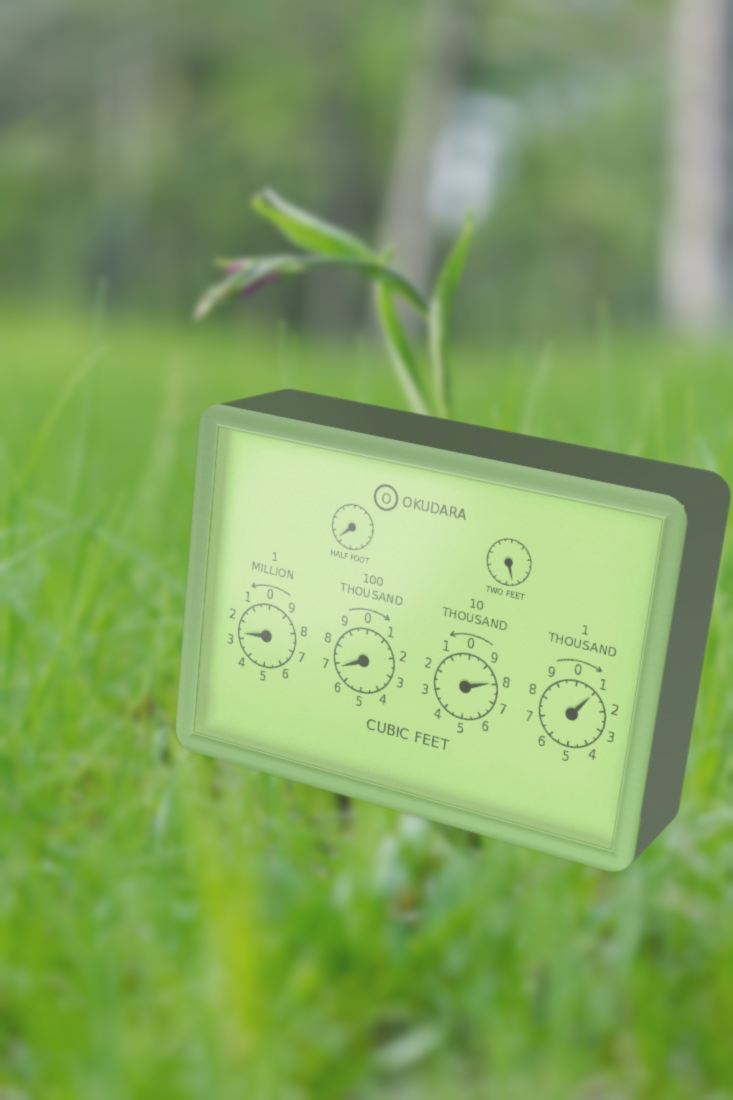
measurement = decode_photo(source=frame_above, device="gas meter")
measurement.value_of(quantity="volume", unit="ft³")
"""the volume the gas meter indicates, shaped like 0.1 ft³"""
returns 268100 ft³
